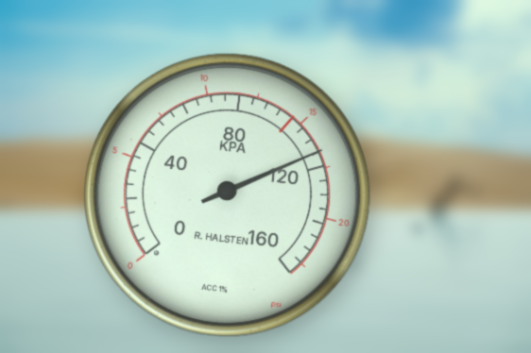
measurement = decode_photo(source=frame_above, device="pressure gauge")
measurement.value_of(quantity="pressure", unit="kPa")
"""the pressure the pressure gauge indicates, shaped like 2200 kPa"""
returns 115 kPa
